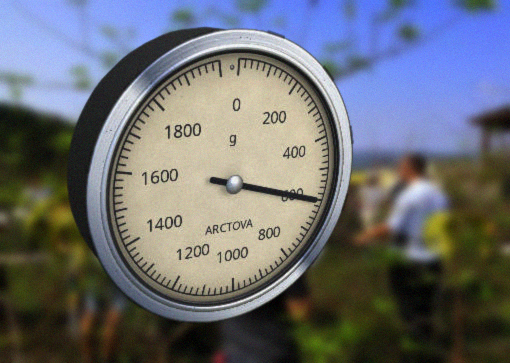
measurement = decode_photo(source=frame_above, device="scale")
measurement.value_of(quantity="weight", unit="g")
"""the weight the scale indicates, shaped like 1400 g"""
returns 600 g
